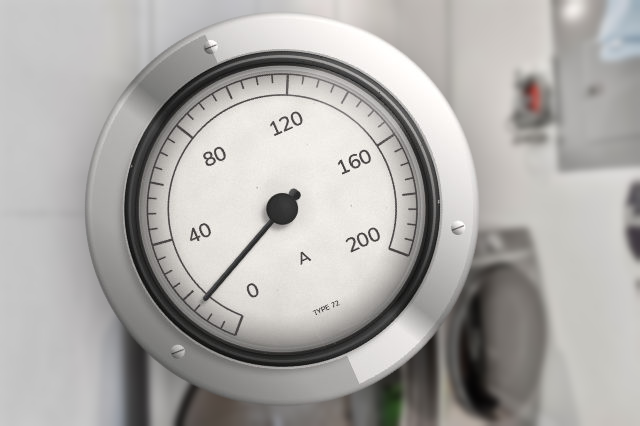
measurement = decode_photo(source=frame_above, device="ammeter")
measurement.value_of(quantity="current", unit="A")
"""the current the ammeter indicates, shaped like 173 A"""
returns 15 A
